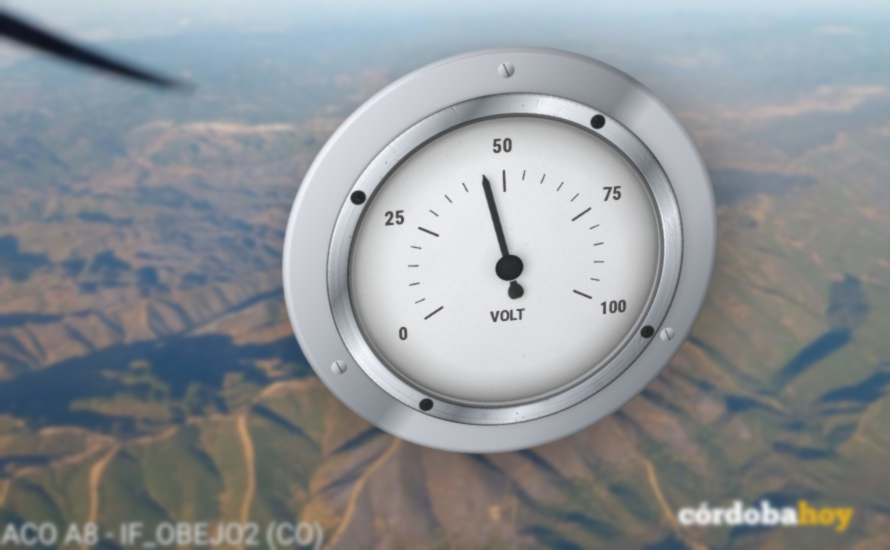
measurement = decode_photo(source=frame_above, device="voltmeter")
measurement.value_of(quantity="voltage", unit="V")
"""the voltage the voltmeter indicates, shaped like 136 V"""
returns 45 V
